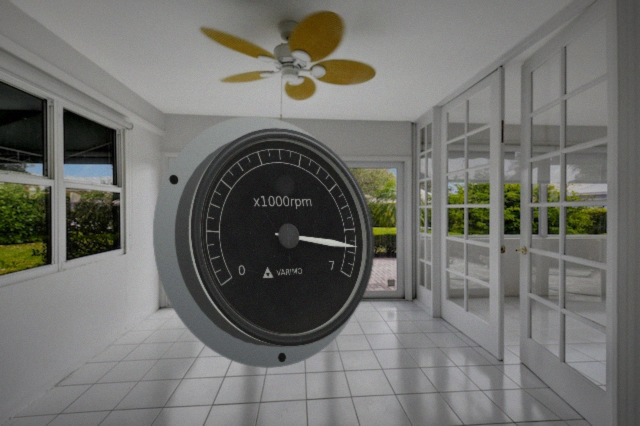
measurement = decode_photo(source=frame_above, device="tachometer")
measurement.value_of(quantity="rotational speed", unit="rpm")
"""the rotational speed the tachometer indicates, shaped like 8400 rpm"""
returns 6375 rpm
